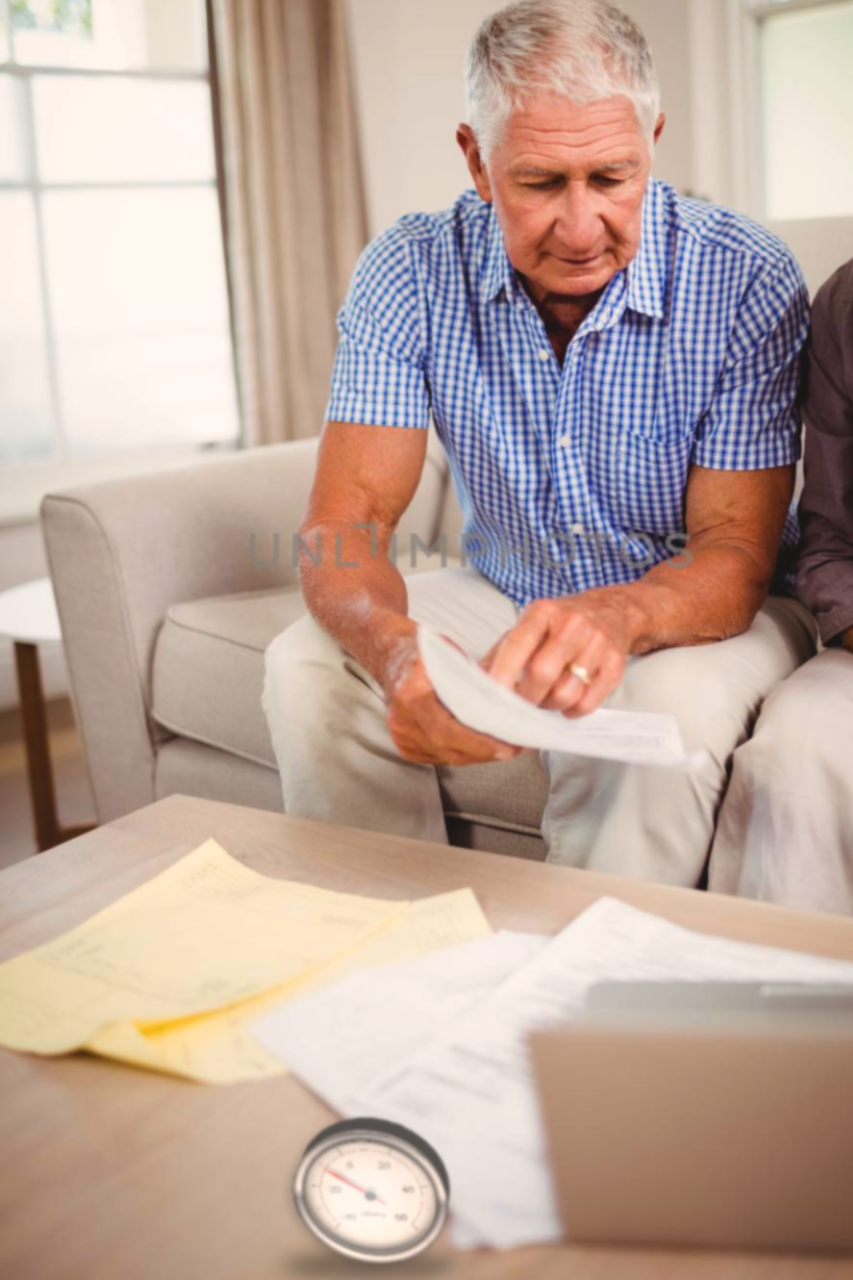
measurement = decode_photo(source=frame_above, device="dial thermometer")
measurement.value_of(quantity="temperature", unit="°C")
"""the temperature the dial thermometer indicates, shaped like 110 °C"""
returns -10 °C
